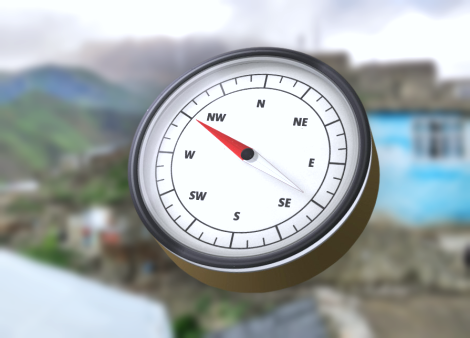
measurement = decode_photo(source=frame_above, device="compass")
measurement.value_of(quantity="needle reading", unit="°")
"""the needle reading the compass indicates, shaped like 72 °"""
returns 300 °
